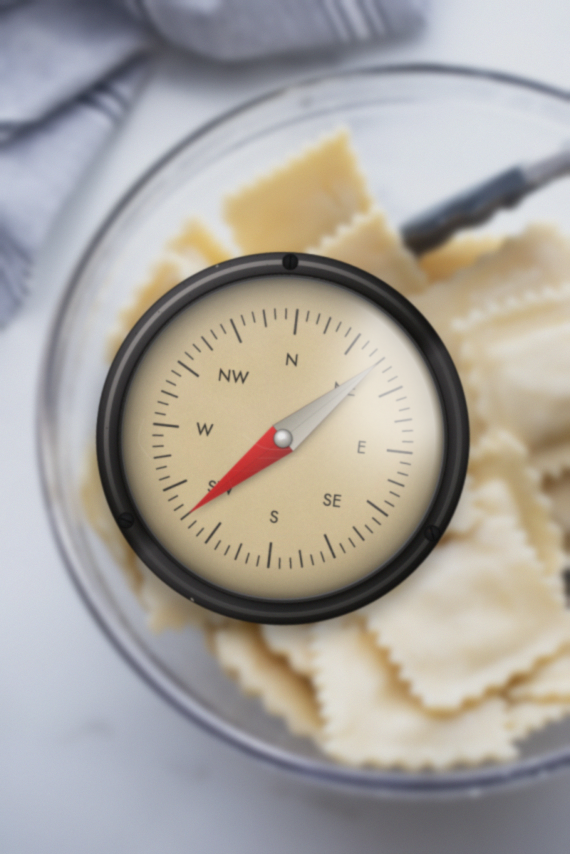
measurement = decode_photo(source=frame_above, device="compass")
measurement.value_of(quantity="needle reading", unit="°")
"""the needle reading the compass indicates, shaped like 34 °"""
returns 225 °
